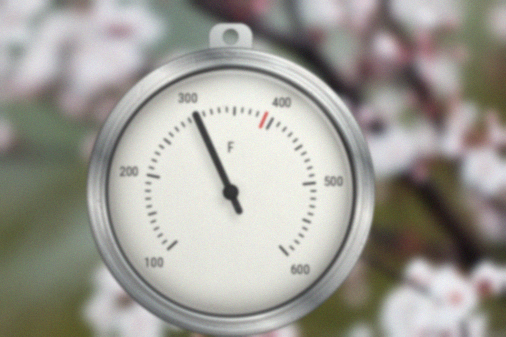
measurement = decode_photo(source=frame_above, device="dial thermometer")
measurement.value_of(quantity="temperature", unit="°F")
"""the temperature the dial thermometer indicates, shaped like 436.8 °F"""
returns 300 °F
